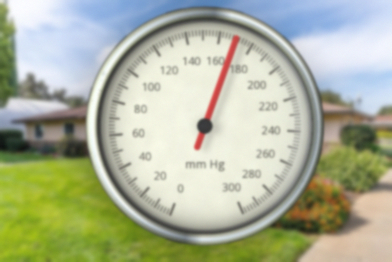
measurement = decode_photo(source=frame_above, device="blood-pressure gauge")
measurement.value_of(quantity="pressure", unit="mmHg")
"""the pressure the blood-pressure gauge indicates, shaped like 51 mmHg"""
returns 170 mmHg
